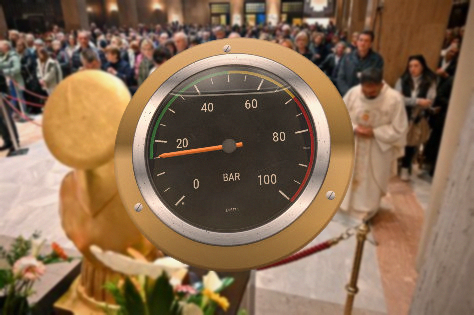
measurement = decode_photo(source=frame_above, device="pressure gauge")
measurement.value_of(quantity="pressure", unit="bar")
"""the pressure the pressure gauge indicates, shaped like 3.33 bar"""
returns 15 bar
